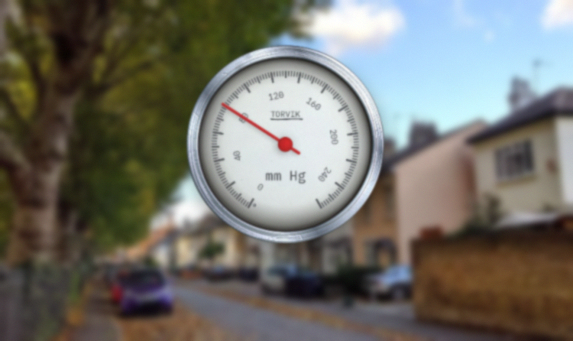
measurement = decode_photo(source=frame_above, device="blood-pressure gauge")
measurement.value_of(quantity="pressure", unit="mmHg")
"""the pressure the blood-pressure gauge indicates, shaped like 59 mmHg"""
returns 80 mmHg
